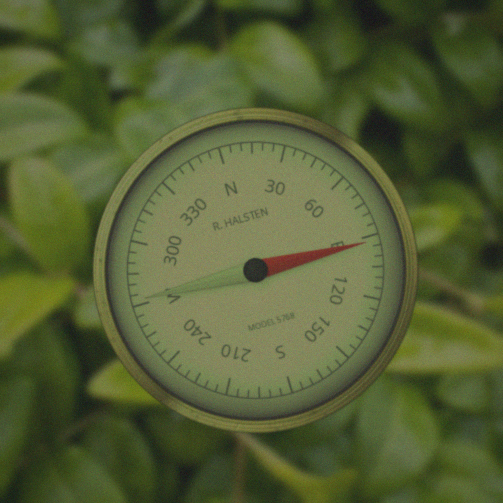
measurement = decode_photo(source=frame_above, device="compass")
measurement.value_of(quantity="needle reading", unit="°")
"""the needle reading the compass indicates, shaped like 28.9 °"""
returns 92.5 °
